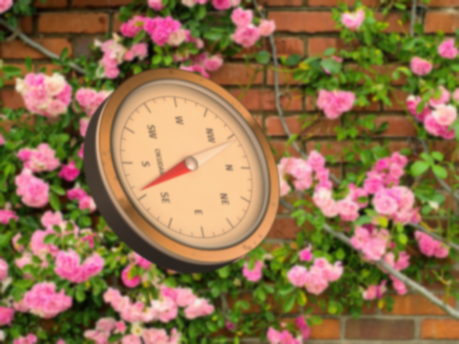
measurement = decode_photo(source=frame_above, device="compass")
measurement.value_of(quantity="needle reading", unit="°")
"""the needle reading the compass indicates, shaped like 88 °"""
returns 155 °
